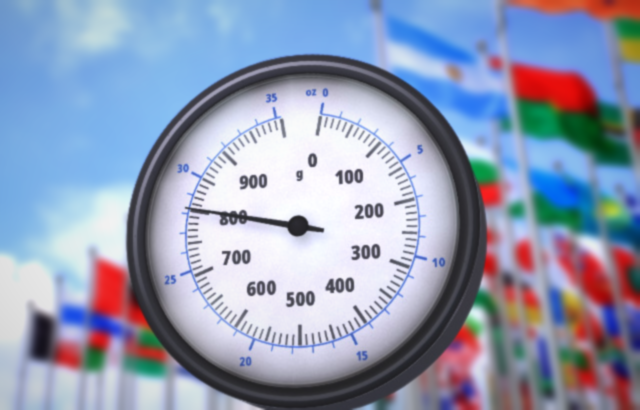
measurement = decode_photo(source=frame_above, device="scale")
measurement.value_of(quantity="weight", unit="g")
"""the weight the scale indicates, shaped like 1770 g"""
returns 800 g
